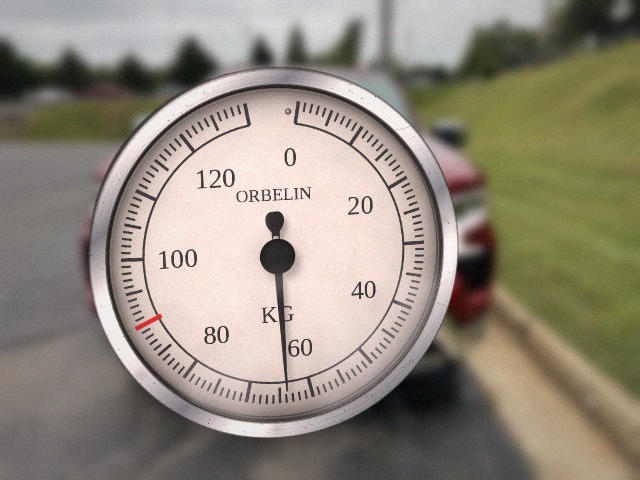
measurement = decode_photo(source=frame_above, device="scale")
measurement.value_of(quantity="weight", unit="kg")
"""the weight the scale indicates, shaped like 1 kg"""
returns 64 kg
